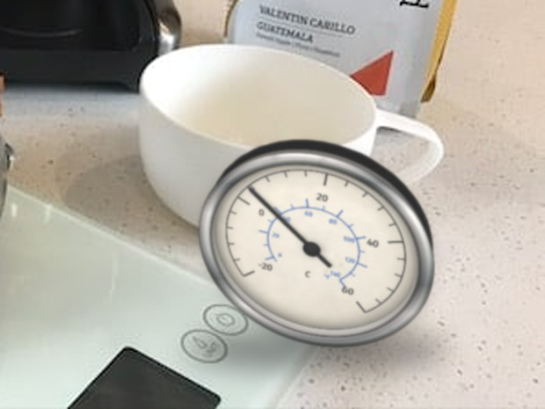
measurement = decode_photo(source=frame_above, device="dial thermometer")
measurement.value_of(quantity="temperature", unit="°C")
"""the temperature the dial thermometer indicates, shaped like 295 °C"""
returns 4 °C
